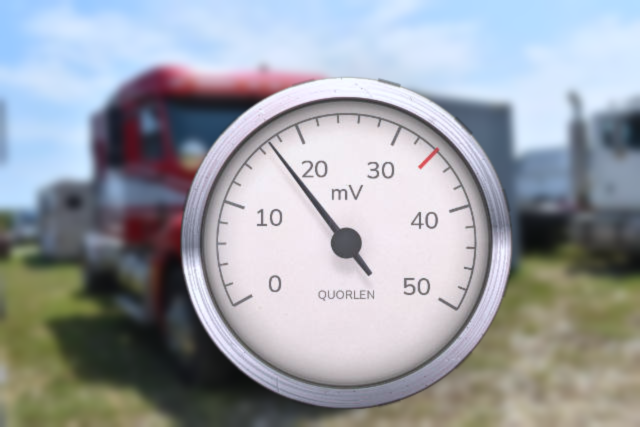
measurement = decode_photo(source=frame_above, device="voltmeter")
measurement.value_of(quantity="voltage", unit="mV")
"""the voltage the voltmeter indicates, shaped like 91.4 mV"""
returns 17 mV
